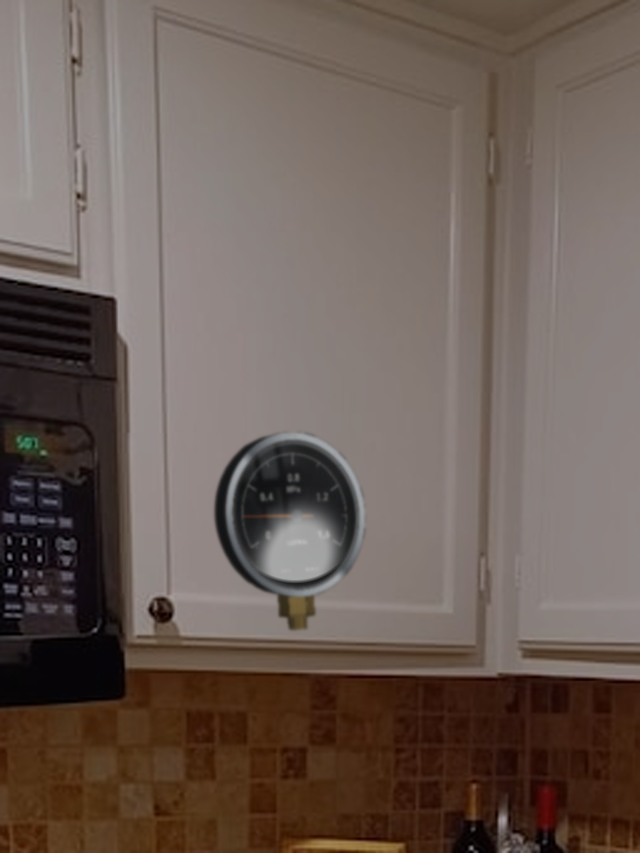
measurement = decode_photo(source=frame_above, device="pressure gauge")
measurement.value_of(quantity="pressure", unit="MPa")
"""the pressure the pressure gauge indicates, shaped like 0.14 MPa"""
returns 0.2 MPa
